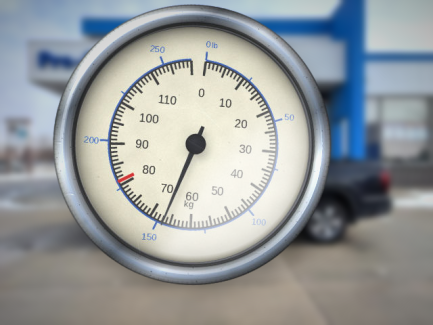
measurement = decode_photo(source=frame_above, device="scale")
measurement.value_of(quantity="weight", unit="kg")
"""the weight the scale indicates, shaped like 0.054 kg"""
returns 67 kg
